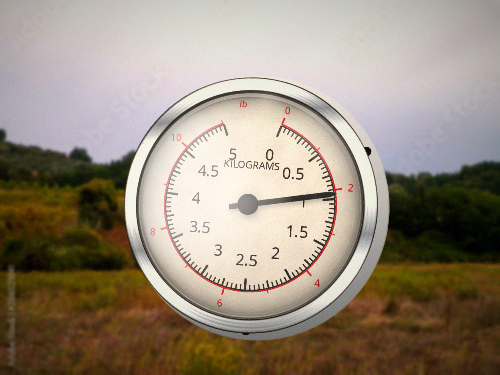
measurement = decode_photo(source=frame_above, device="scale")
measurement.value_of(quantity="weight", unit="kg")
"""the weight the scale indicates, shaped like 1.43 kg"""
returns 0.95 kg
